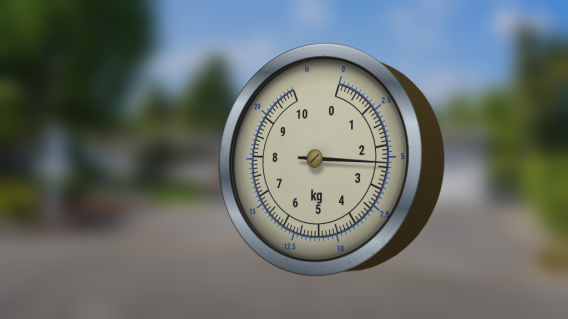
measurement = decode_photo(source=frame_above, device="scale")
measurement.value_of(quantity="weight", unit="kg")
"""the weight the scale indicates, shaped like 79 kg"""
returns 2.4 kg
